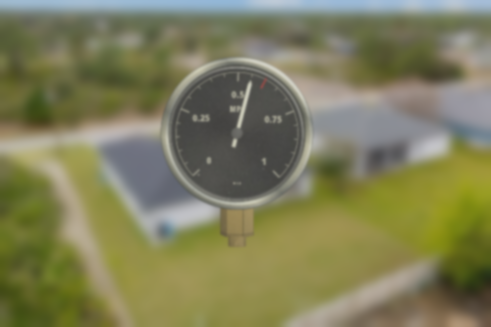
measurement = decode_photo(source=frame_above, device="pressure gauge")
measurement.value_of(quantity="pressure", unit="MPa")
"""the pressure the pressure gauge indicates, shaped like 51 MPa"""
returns 0.55 MPa
